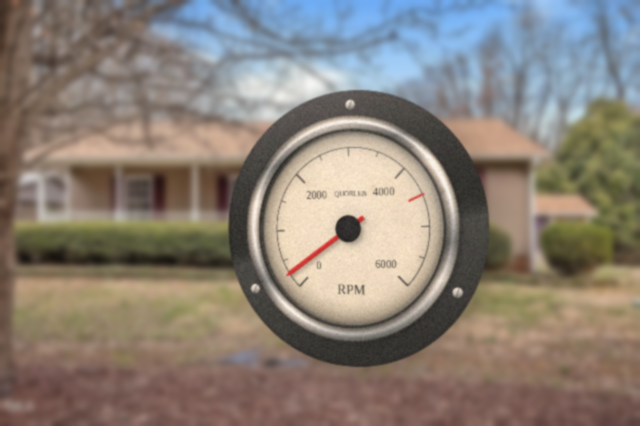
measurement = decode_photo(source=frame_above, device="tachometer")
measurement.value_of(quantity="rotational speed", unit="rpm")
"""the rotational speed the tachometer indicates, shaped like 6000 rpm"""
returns 250 rpm
